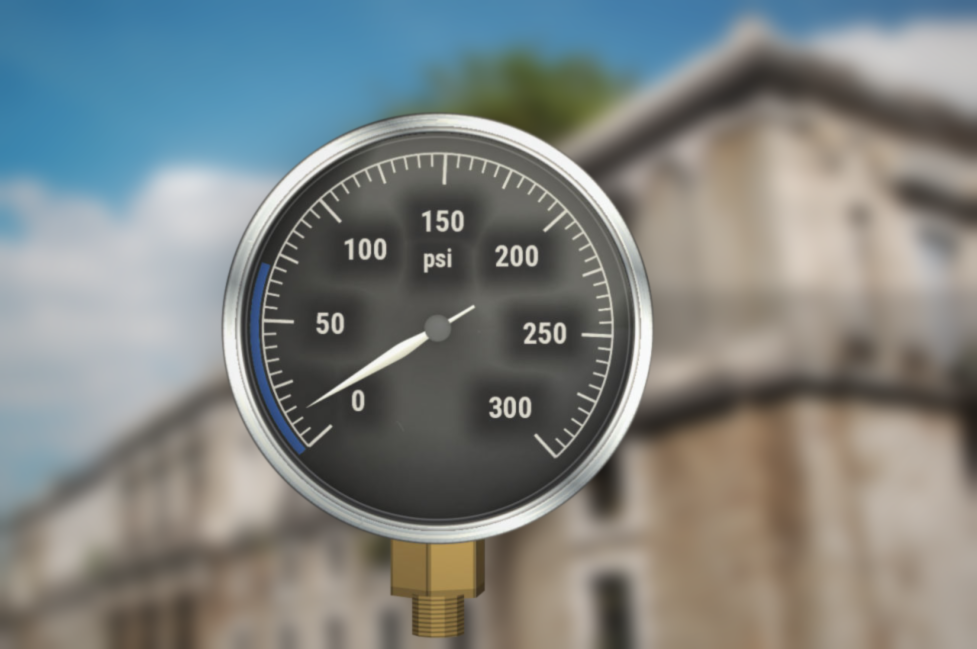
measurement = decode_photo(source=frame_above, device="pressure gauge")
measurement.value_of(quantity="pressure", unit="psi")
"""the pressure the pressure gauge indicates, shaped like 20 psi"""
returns 12.5 psi
